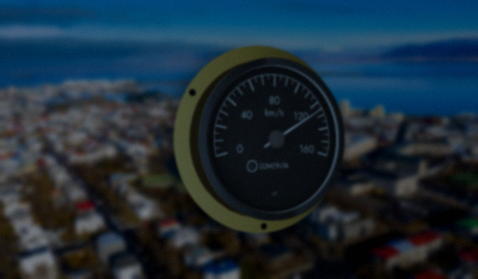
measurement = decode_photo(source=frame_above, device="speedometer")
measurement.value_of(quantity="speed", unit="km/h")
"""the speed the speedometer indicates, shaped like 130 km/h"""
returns 125 km/h
